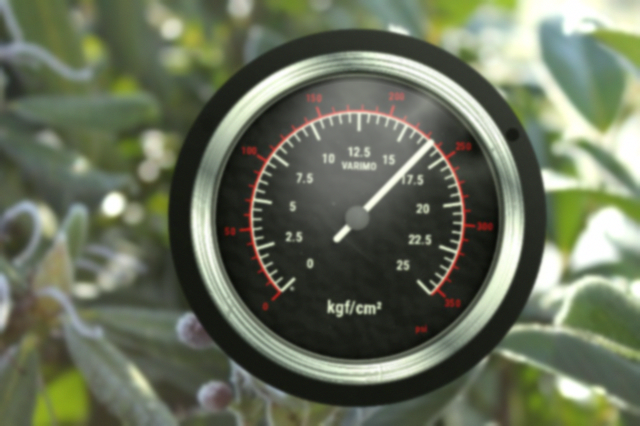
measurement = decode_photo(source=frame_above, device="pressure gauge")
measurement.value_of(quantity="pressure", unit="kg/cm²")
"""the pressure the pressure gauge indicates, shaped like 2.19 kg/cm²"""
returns 16.5 kg/cm²
